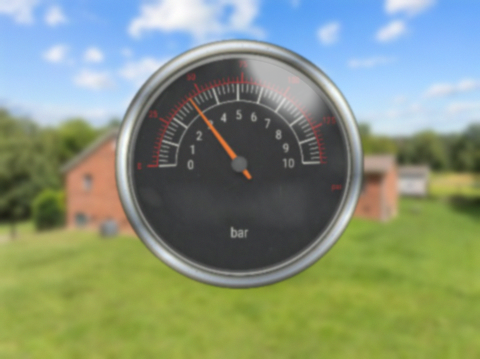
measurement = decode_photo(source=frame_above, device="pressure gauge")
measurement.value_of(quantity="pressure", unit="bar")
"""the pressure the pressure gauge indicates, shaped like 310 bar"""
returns 3 bar
